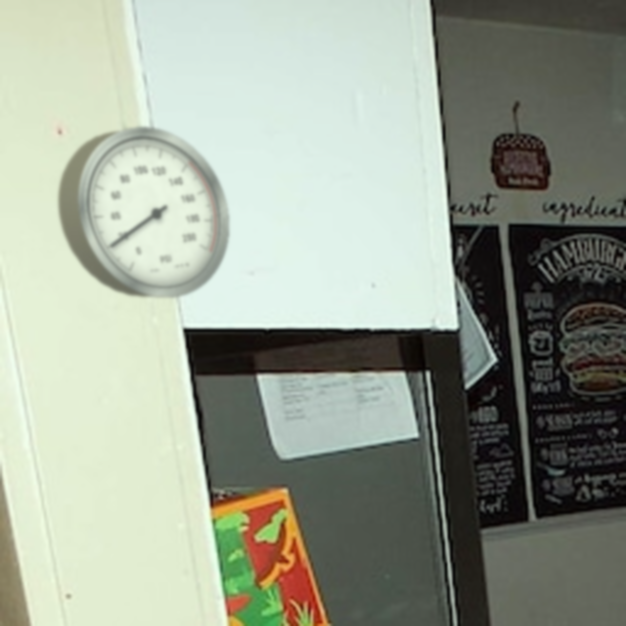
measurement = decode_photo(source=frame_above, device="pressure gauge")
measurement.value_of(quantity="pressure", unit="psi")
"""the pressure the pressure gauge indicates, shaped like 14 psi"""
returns 20 psi
